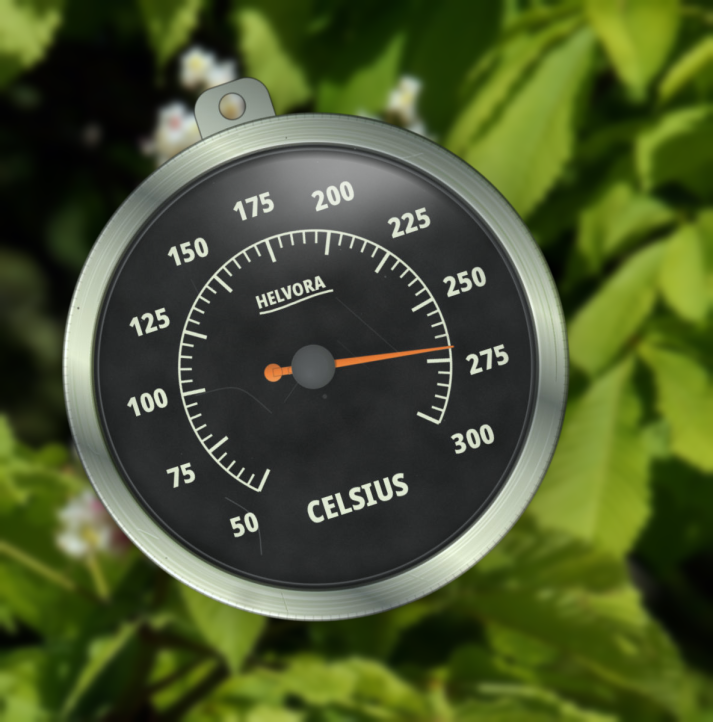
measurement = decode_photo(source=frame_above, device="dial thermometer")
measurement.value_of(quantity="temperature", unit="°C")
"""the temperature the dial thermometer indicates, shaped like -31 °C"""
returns 270 °C
